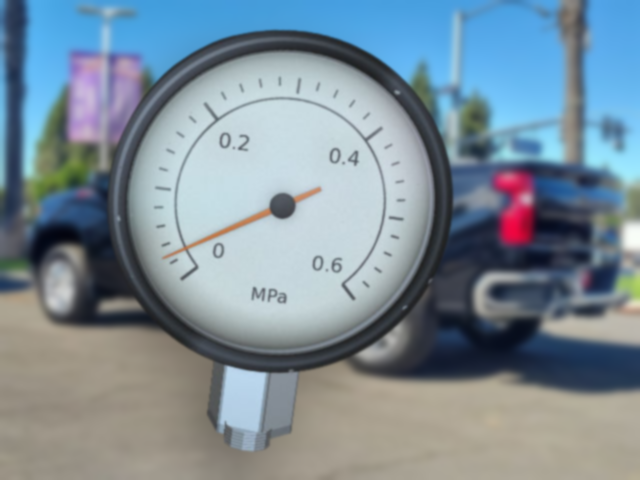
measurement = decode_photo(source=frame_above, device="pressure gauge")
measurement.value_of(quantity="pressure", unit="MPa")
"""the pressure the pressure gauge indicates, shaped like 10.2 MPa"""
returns 0.03 MPa
